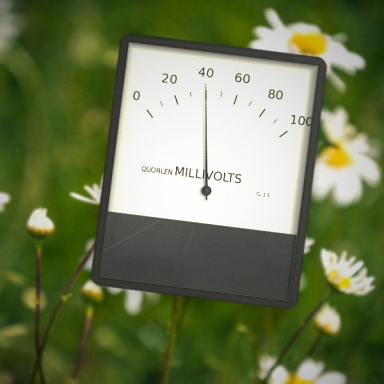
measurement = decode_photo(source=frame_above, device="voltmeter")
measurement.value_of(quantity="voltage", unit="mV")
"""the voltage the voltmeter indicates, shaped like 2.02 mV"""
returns 40 mV
